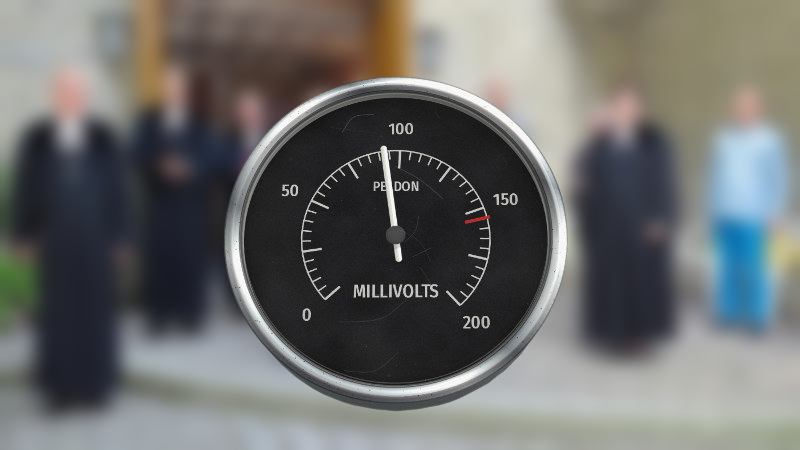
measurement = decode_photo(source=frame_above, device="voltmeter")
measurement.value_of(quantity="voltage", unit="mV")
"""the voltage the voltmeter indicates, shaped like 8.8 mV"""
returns 92.5 mV
